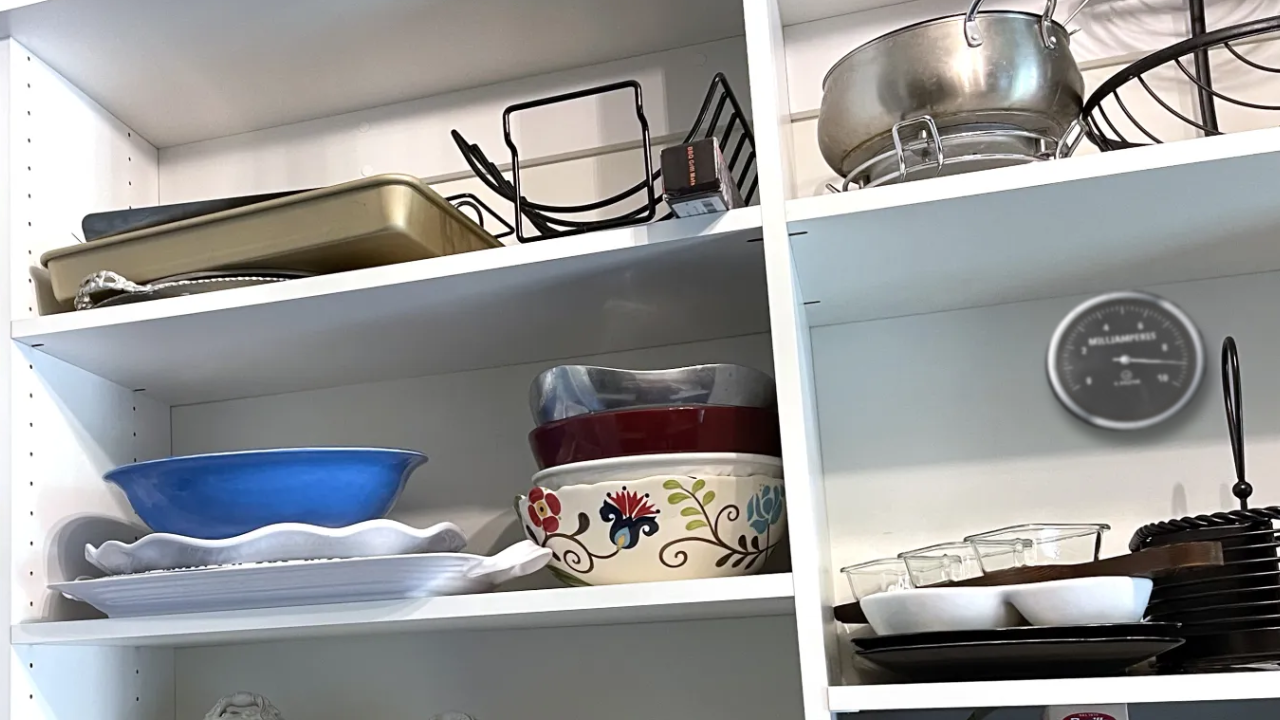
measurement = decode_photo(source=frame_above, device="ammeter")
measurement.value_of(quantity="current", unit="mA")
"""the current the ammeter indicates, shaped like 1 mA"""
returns 9 mA
